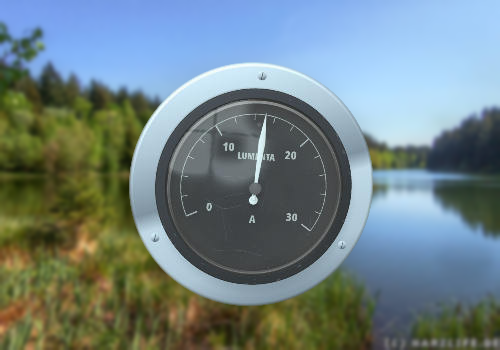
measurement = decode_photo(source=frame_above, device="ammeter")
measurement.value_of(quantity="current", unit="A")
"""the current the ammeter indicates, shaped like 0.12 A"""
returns 15 A
